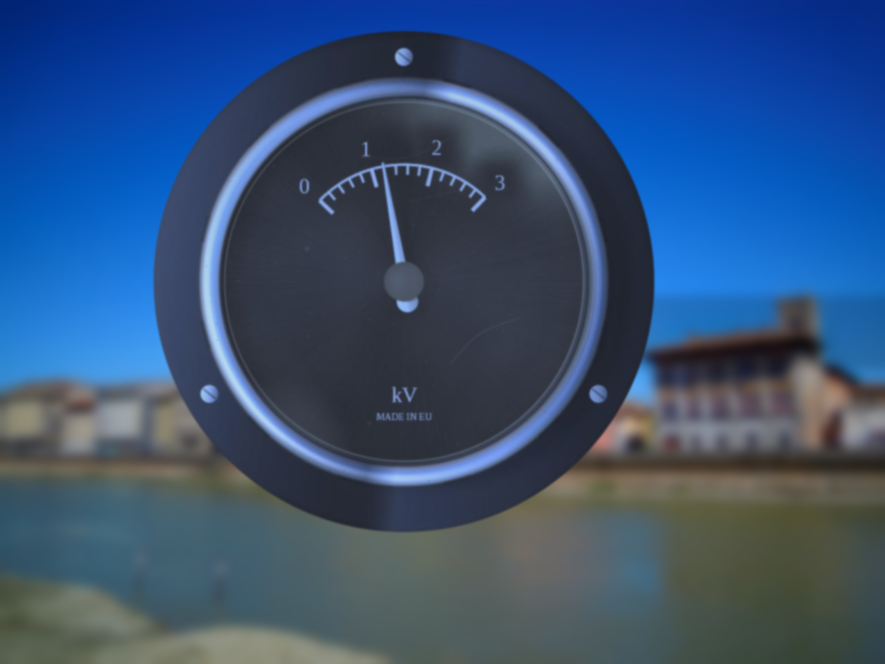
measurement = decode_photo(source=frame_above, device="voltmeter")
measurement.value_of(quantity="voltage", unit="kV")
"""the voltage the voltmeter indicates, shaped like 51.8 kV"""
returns 1.2 kV
